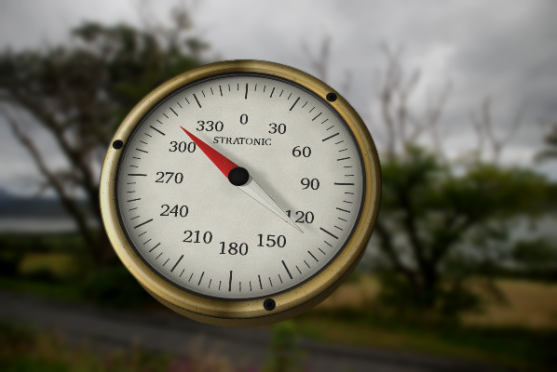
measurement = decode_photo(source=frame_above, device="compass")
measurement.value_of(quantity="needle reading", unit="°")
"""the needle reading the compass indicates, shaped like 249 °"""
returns 310 °
